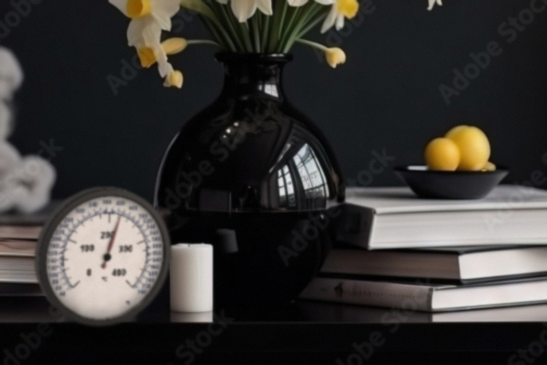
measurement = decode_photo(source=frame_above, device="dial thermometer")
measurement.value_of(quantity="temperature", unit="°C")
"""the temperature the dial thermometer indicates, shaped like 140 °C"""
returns 220 °C
